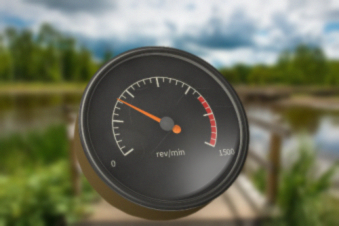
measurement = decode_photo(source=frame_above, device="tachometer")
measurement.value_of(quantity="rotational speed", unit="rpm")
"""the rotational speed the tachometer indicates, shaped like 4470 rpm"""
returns 400 rpm
